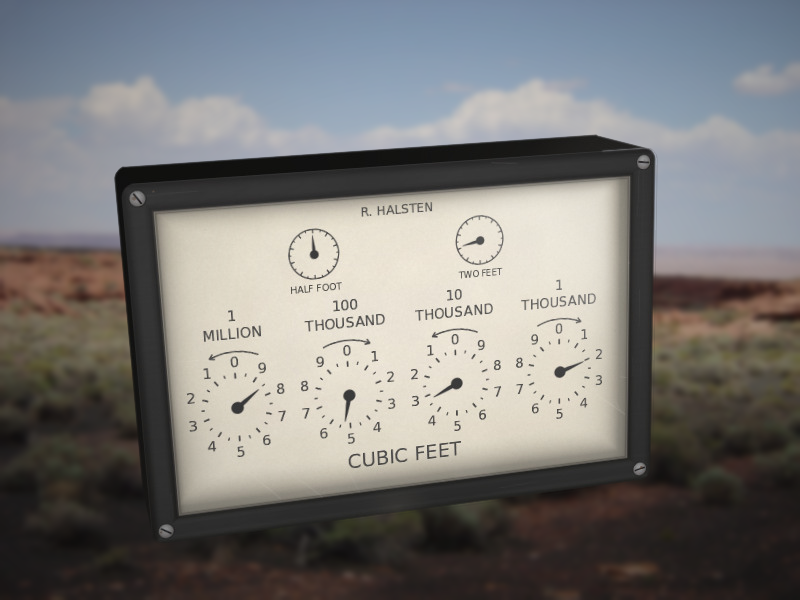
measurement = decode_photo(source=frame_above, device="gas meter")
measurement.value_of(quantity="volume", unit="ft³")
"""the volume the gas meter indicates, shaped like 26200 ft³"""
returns 853200 ft³
